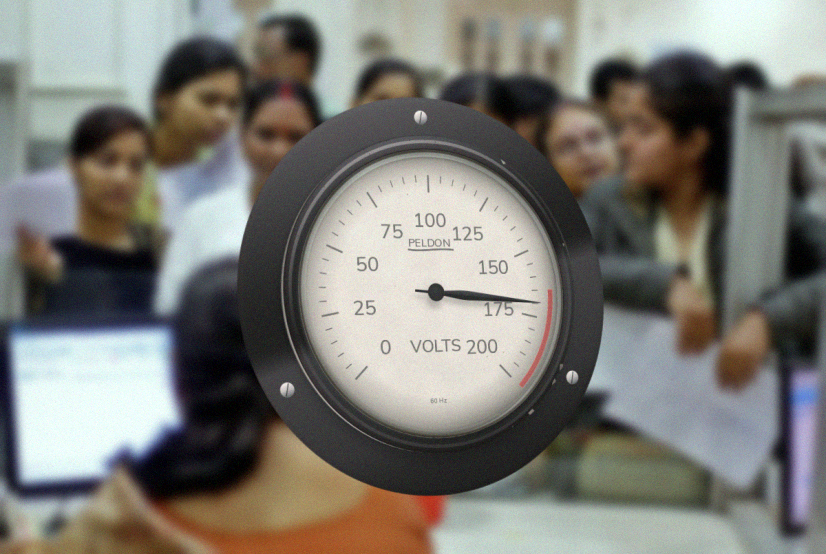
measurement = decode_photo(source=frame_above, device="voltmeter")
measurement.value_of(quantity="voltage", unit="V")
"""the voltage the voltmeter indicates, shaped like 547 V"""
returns 170 V
